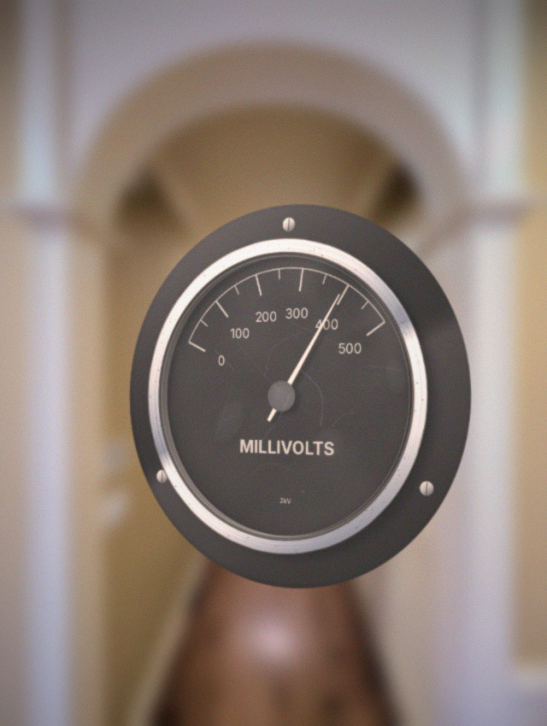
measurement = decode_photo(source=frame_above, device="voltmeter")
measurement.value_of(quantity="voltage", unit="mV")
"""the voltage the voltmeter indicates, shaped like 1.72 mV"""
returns 400 mV
